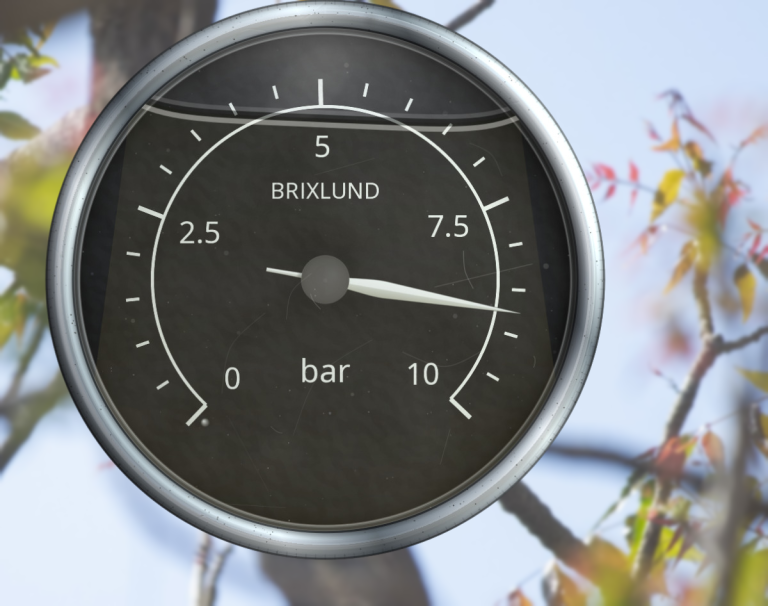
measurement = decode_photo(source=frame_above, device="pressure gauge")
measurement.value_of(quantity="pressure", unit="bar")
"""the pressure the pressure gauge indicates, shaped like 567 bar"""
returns 8.75 bar
